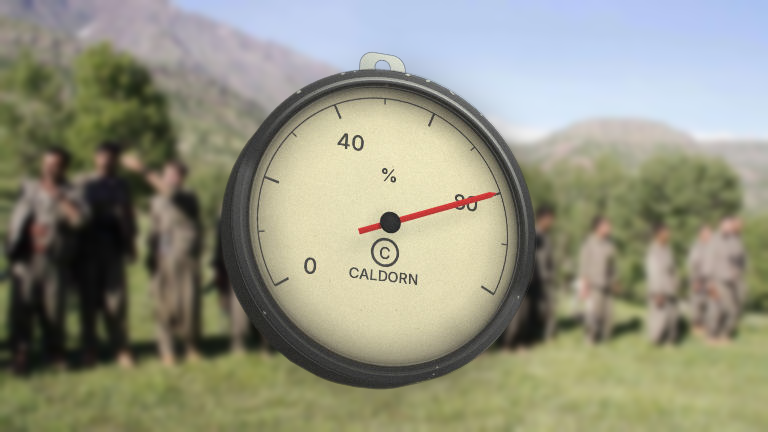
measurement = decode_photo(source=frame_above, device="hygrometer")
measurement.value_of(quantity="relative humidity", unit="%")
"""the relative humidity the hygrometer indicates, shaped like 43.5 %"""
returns 80 %
